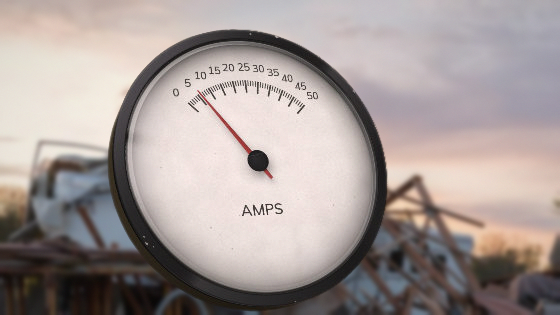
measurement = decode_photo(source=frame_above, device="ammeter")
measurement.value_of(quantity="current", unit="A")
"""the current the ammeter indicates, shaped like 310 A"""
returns 5 A
